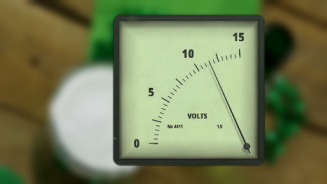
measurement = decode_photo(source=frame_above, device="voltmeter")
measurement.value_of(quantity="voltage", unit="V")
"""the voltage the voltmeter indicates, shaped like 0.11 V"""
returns 11.5 V
